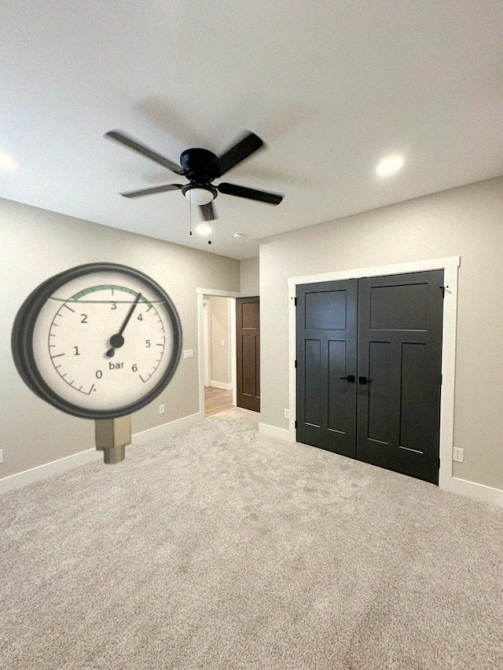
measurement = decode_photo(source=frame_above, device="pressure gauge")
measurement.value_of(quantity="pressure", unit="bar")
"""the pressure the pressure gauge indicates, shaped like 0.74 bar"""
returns 3.6 bar
